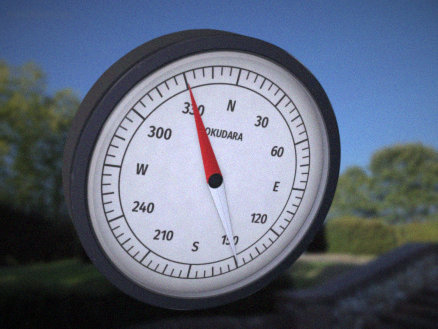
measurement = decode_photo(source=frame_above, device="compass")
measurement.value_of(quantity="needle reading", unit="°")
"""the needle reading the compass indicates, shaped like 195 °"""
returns 330 °
